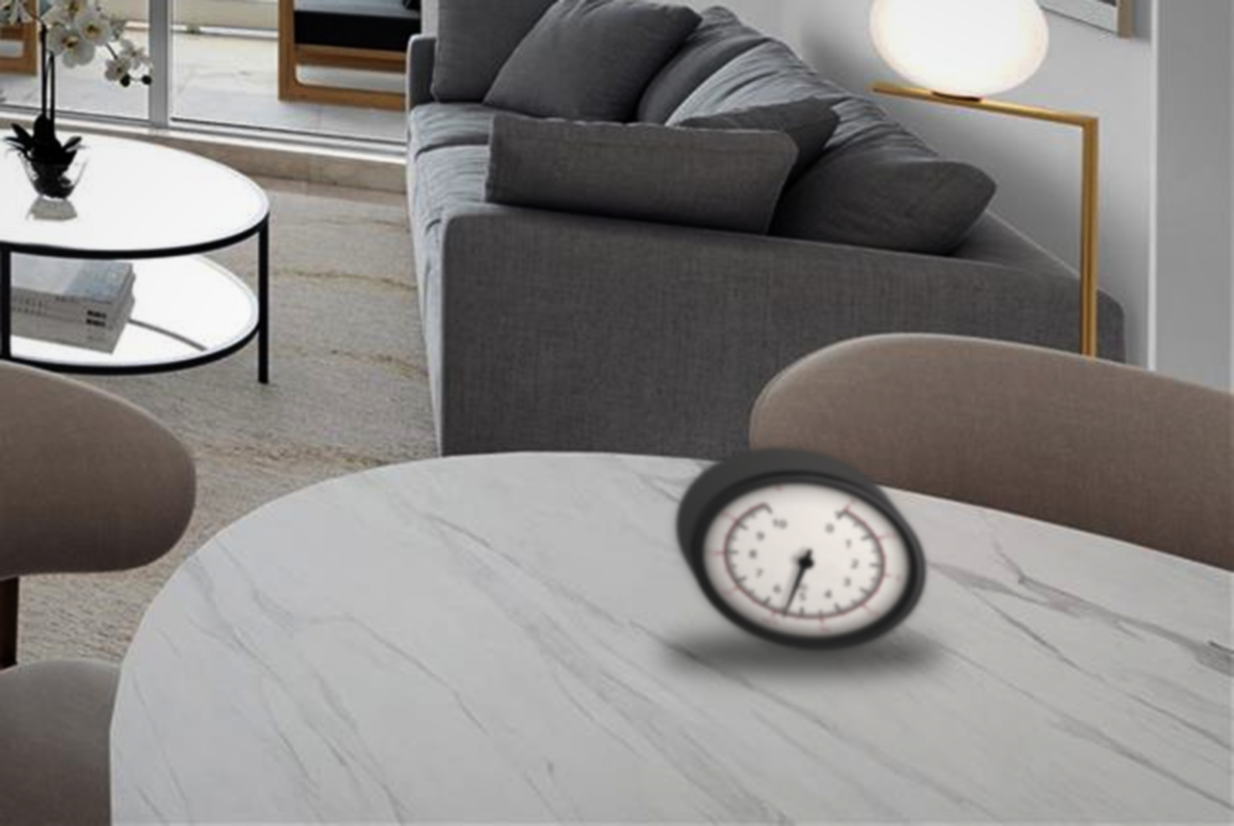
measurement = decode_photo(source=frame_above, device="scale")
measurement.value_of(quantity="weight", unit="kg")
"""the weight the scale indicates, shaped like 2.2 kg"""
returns 5.5 kg
